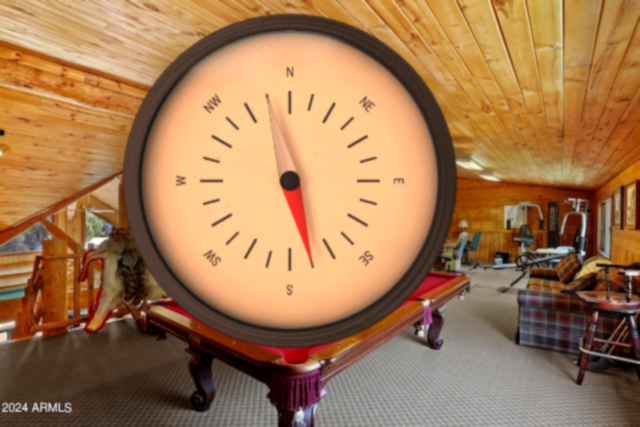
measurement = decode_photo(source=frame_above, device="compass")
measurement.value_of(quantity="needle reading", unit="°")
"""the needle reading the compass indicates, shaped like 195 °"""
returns 165 °
